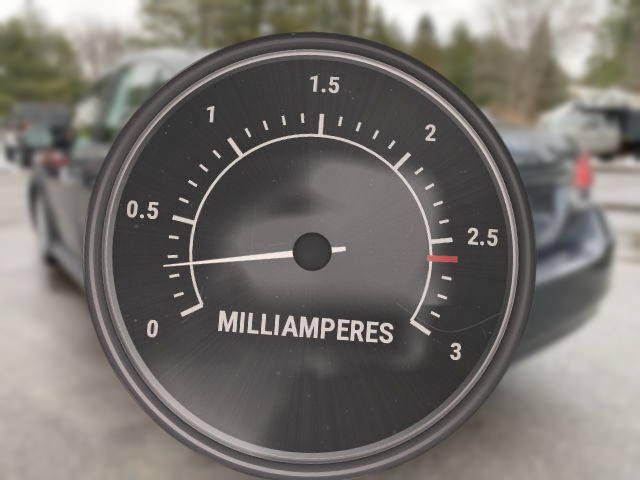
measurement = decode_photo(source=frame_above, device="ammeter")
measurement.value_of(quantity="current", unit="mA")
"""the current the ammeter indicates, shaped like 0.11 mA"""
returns 0.25 mA
